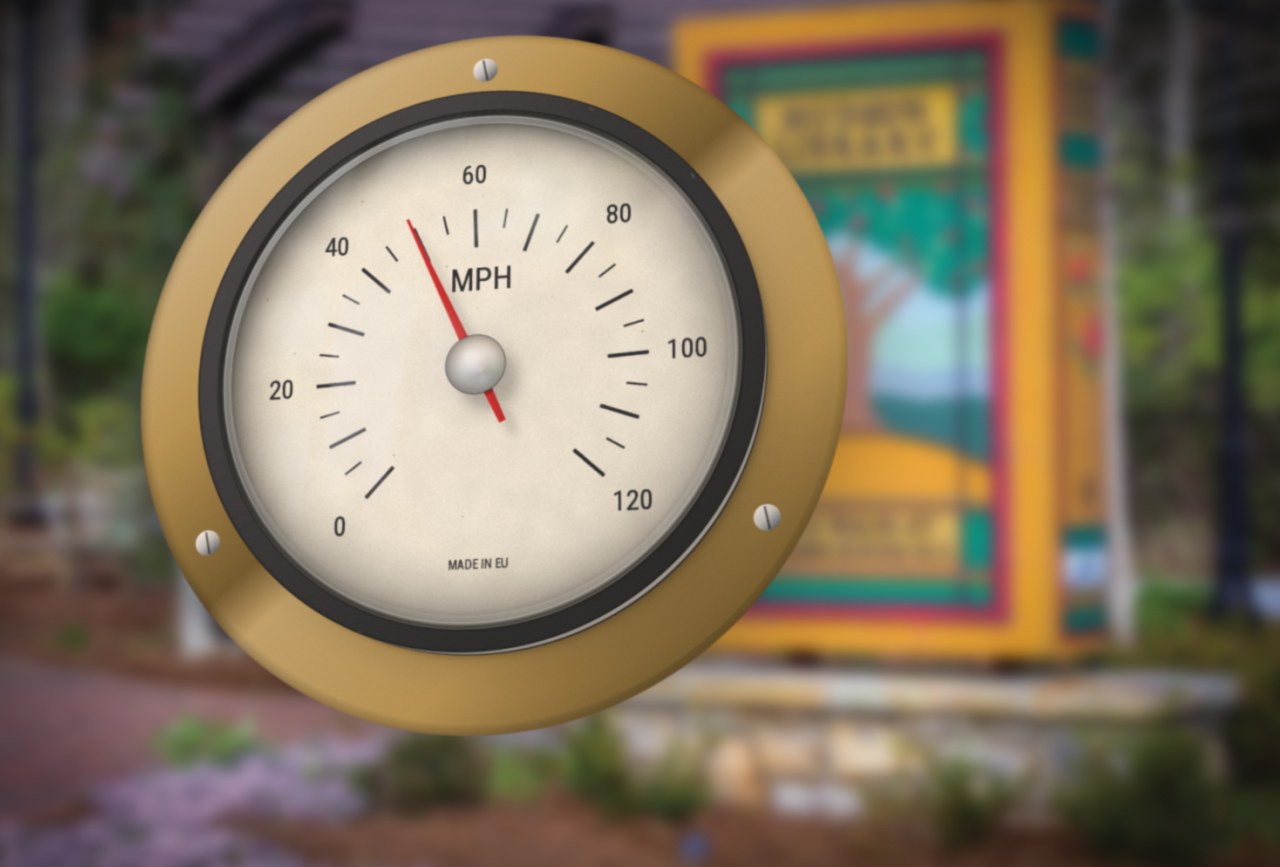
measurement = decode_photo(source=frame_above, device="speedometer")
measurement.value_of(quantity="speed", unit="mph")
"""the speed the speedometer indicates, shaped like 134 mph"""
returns 50 mph
